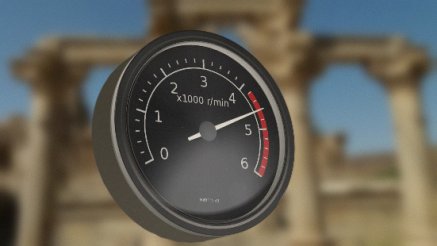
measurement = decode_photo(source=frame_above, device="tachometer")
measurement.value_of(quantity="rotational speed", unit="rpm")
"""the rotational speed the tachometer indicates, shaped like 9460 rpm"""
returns 4600 rpm
